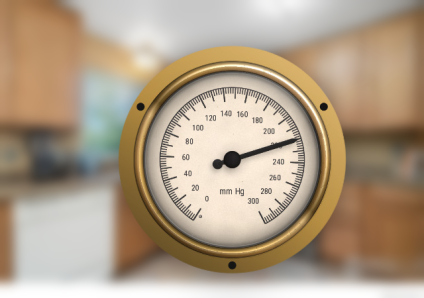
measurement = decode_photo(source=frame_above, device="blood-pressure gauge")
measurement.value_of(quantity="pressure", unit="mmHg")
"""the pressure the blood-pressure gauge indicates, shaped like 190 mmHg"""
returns 220 mmHg
